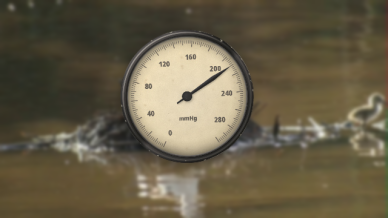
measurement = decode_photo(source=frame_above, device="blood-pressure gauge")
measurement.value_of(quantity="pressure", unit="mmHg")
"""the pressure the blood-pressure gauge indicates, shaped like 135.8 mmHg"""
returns 210 mmHg
